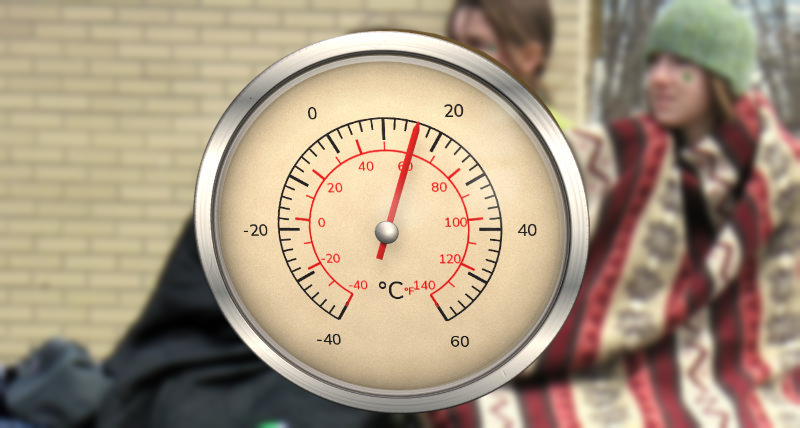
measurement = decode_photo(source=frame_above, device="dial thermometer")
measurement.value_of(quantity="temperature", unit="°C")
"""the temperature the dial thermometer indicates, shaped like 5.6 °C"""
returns 16 °C
